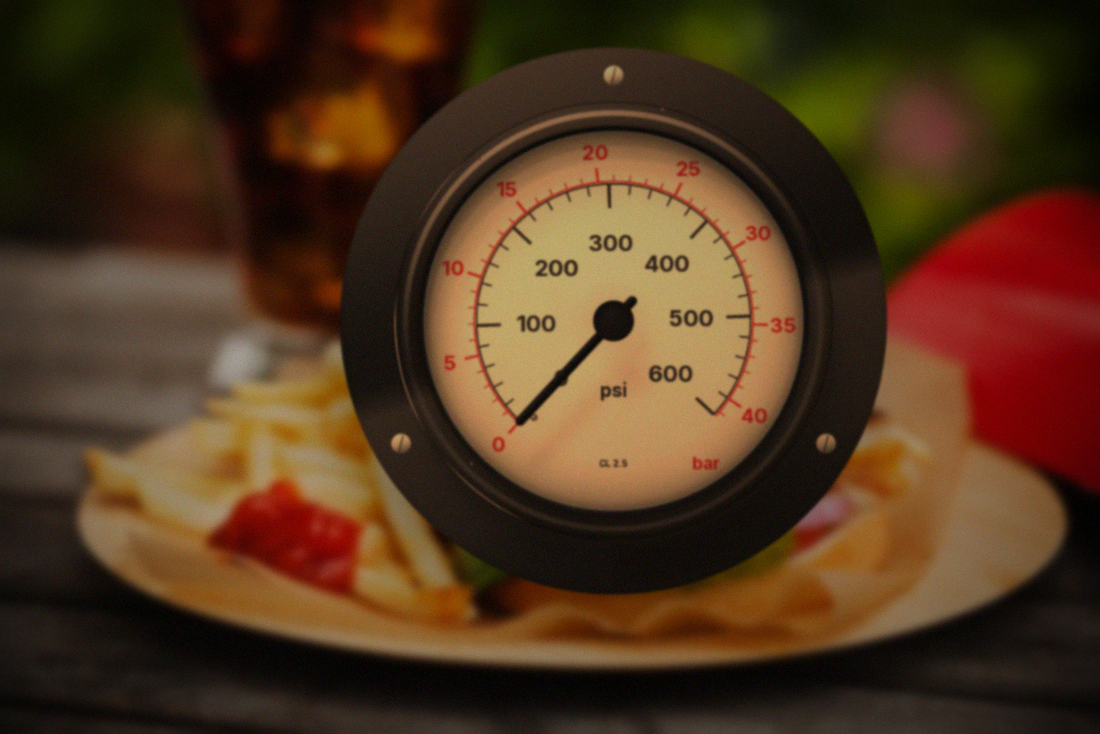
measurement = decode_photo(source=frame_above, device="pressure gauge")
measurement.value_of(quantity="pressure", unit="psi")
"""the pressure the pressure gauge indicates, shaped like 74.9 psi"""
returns 0 psi
